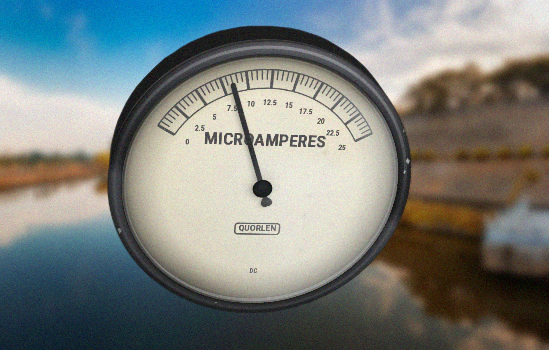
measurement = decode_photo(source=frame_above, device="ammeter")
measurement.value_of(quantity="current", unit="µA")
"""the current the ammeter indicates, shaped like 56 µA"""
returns 8.5 µA
